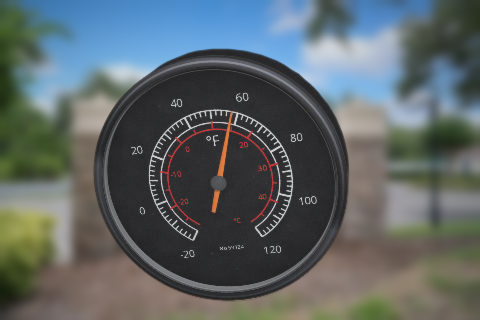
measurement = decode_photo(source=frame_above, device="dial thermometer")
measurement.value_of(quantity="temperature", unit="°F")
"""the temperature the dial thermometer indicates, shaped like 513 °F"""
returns 58 °F
